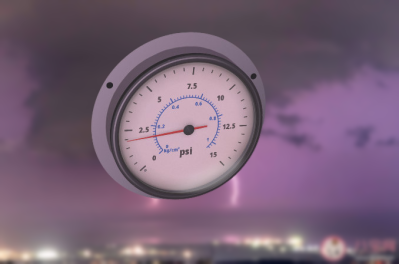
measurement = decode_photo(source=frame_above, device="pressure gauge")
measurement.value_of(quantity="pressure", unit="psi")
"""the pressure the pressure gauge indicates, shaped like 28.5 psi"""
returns 2 psi
